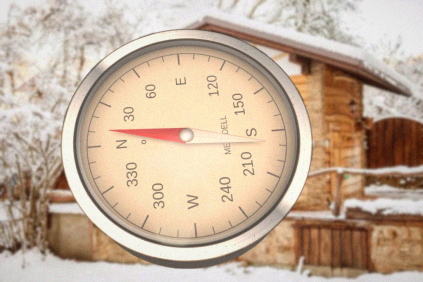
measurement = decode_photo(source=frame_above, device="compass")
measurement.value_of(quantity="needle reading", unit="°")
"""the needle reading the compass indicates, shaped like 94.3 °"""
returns 10 °
